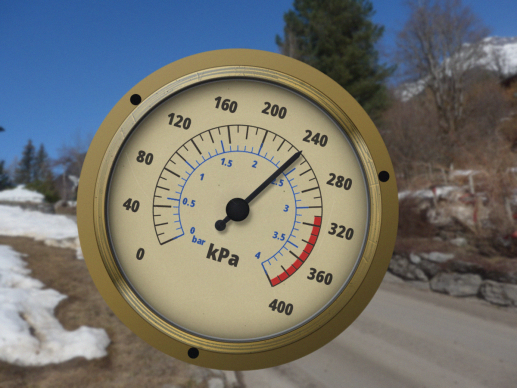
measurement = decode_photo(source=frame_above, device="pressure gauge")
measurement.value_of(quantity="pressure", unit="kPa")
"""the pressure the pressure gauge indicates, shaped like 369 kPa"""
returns 240 kPa
